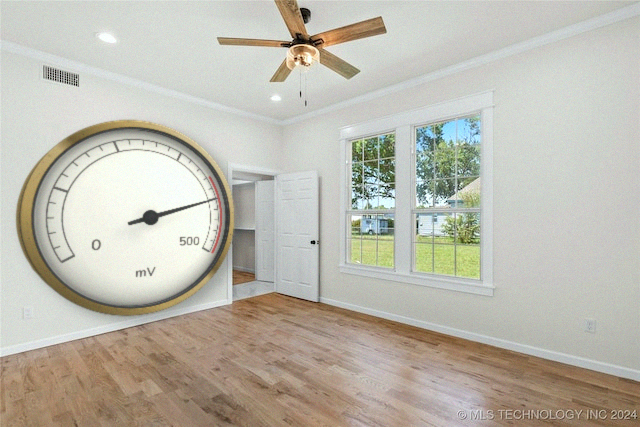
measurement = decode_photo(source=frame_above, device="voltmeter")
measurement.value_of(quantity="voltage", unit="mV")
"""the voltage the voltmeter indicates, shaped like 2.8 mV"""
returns 400 mV
